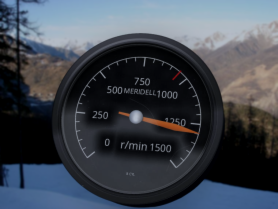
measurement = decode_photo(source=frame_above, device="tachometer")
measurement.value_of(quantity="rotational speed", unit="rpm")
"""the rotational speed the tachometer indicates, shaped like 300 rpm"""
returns 1300 rpm
